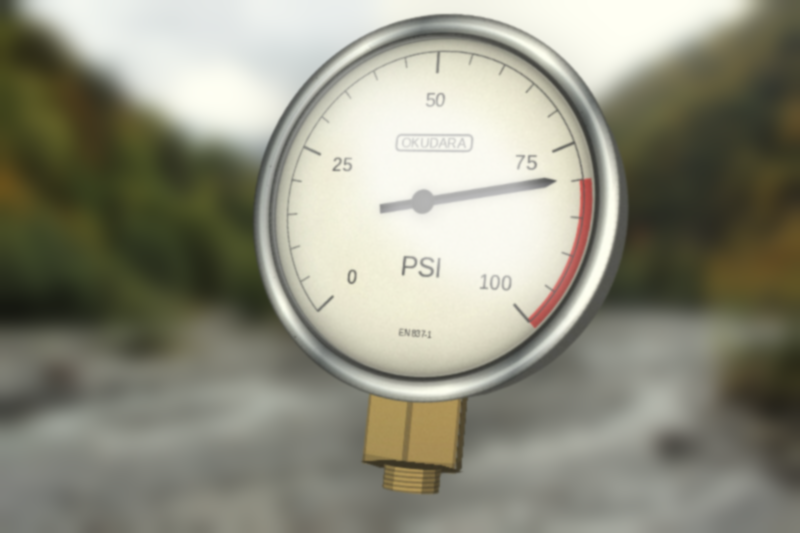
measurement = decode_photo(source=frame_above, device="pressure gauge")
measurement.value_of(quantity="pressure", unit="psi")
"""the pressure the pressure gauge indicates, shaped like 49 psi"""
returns 80 psi
